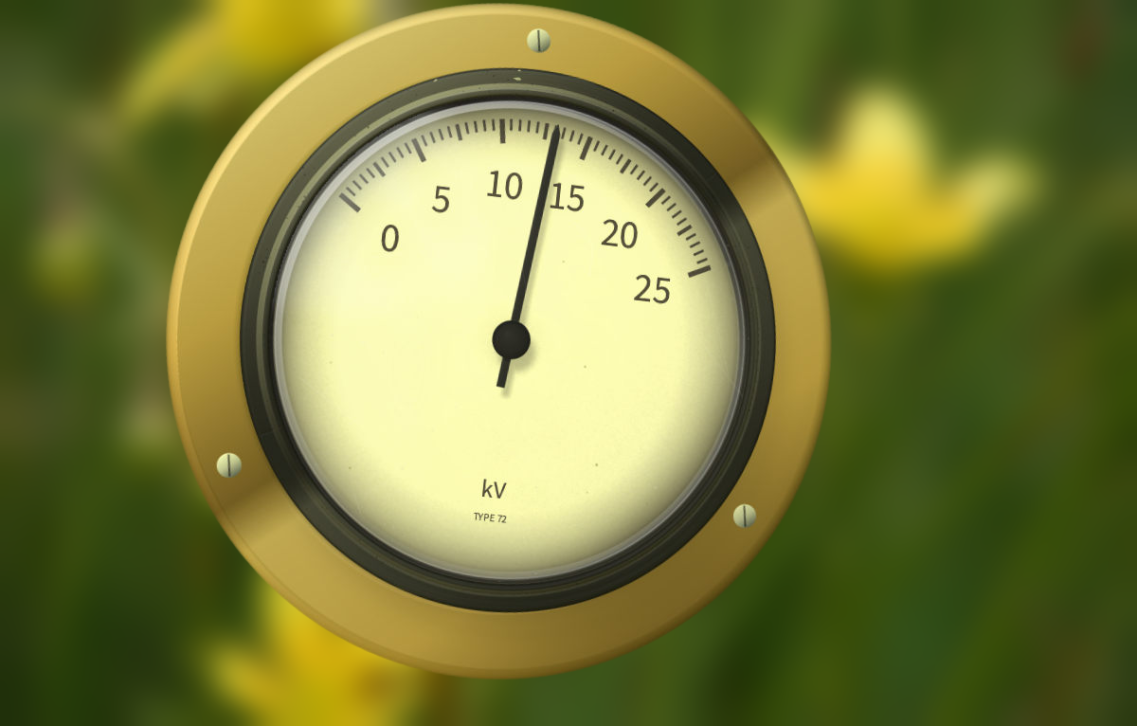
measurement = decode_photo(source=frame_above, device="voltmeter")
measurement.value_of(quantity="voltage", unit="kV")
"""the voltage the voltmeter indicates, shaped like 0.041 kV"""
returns 13 kV
